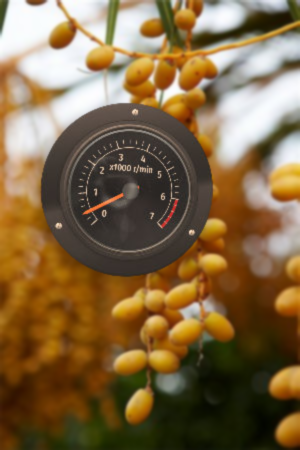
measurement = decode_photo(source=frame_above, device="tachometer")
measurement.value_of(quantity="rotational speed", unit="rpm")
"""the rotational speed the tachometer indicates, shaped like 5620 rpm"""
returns 400 rpm
